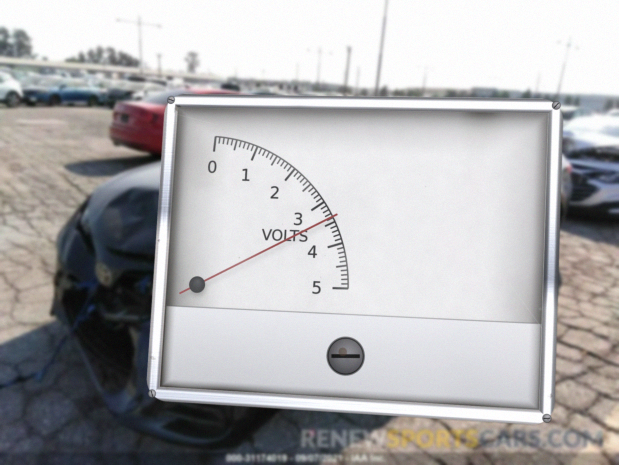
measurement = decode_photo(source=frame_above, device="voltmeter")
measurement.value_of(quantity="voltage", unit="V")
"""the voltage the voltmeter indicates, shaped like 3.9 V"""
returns 3.4 V
